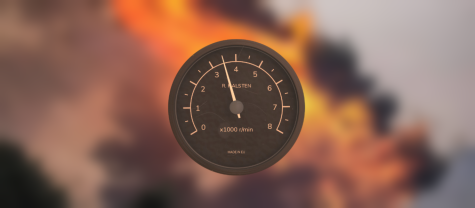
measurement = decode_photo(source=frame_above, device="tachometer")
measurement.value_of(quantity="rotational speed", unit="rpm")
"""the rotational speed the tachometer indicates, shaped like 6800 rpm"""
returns 3500 rpm
